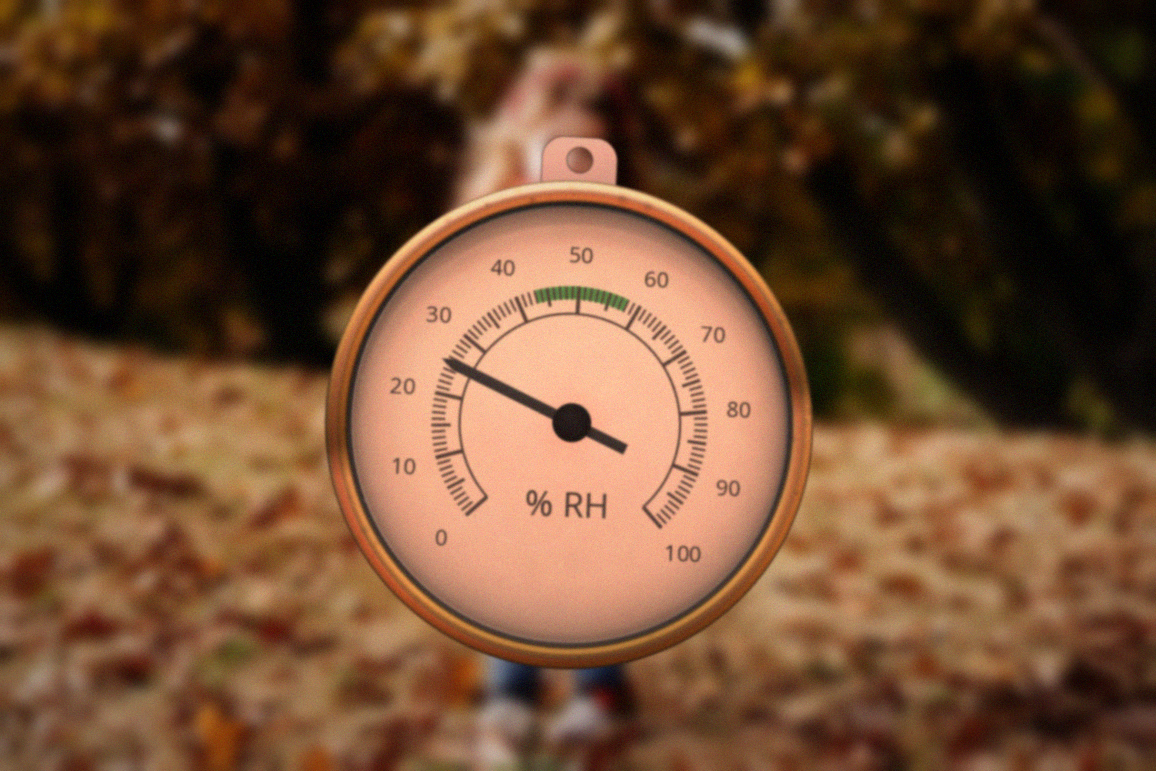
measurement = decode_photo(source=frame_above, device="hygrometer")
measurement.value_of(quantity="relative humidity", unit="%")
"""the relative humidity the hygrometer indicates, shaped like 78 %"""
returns 25 %
